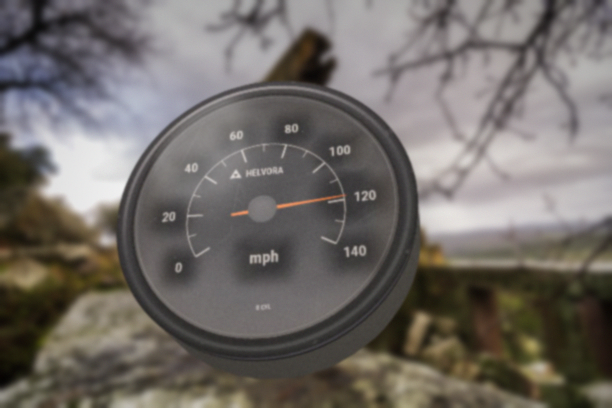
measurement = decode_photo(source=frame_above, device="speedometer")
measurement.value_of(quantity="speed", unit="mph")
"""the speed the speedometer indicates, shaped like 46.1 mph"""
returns 120 mph
